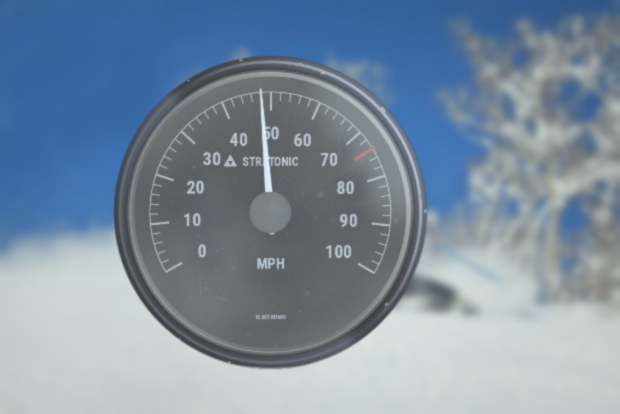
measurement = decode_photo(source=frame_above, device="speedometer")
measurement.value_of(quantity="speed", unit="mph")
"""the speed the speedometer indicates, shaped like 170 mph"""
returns 48 mph
